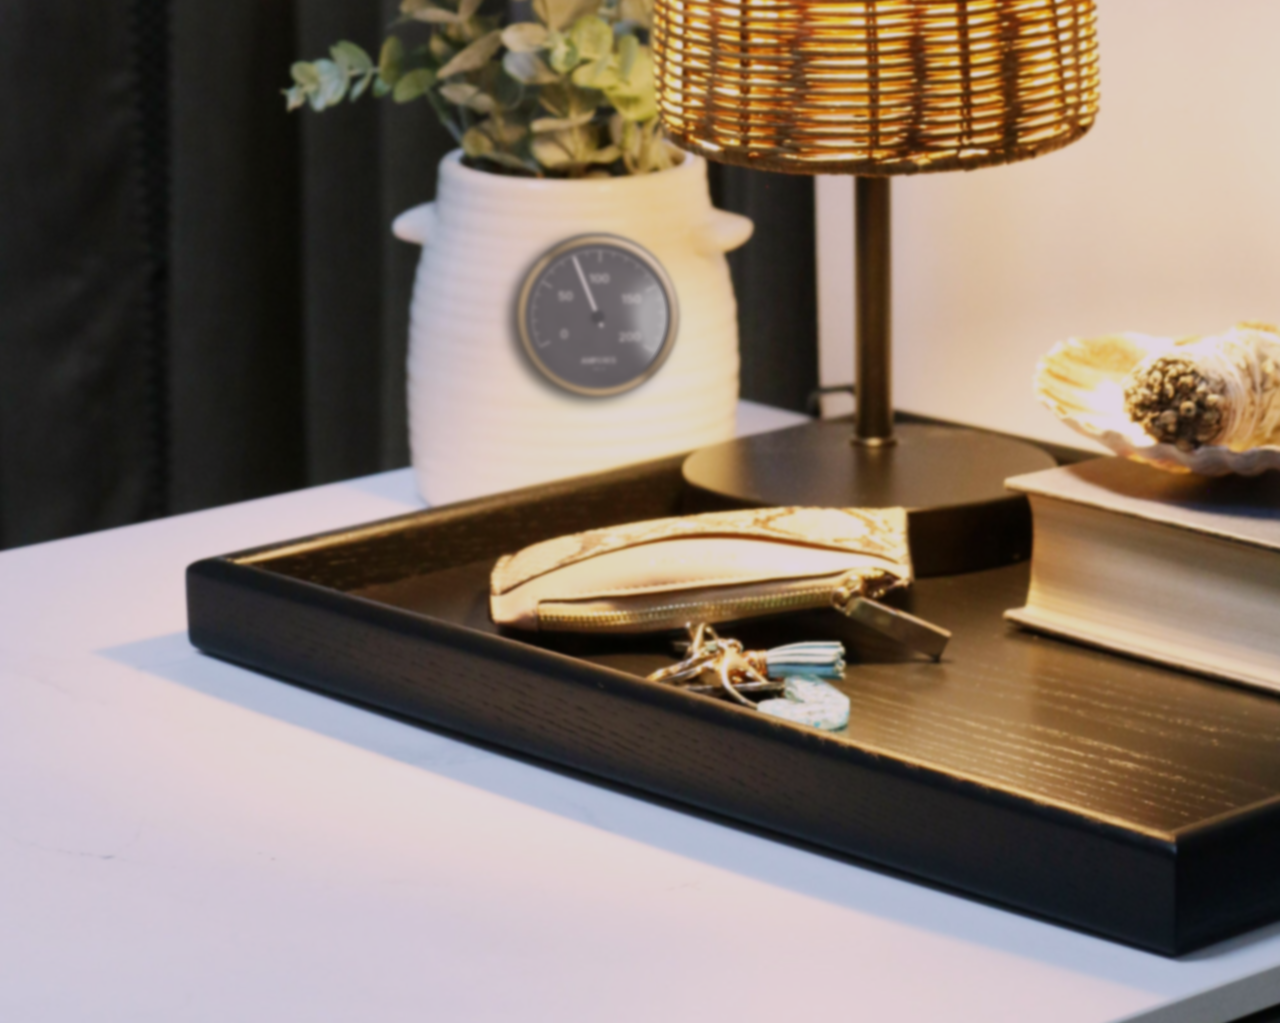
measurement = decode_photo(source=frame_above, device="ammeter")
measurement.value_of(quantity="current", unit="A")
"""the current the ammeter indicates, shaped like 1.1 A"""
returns 80 A
